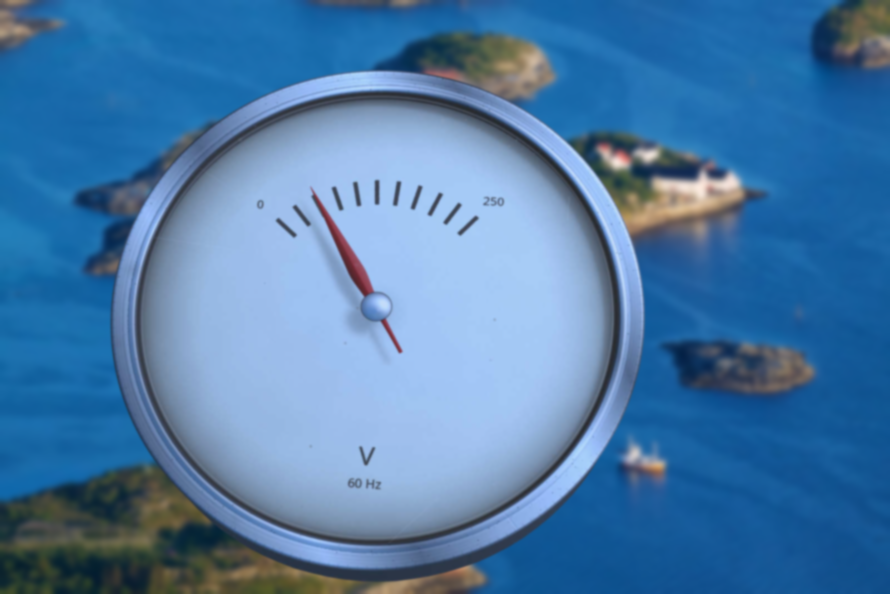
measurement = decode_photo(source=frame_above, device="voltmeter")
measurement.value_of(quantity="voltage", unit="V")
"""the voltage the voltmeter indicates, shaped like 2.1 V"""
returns 50 V
